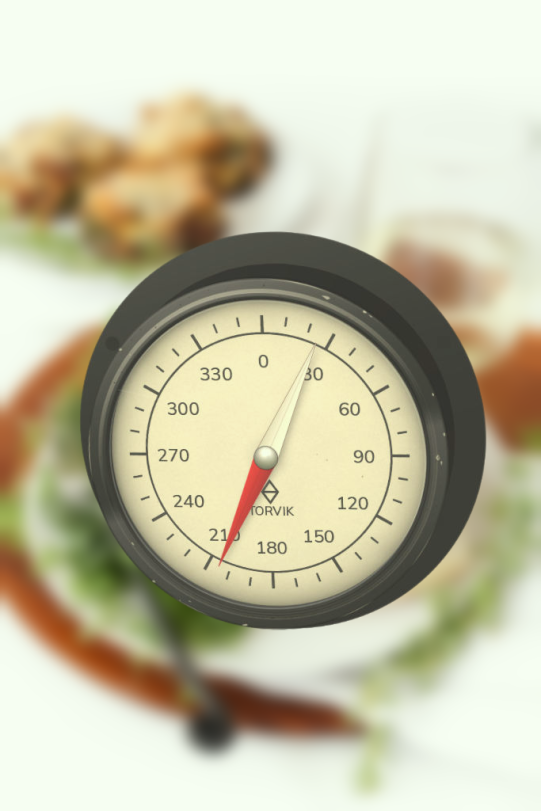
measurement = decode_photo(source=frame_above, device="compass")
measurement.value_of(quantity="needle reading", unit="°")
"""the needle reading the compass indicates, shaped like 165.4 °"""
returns 205 °
